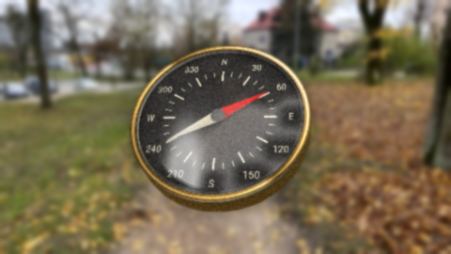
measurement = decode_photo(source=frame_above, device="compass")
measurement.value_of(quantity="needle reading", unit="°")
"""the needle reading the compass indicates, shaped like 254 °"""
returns 60 °
